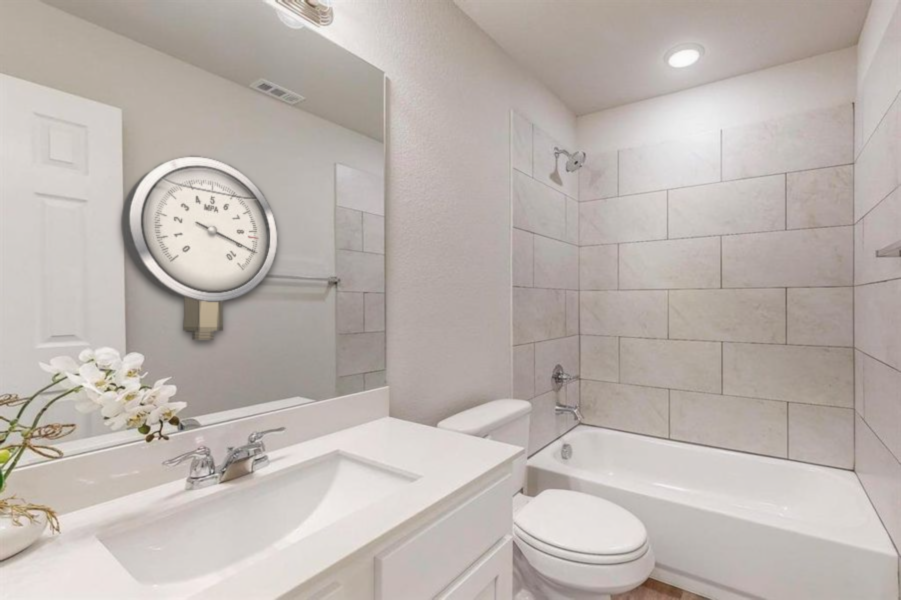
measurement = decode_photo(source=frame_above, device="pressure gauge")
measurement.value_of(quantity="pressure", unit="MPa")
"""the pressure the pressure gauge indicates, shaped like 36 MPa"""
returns 9 MPa
